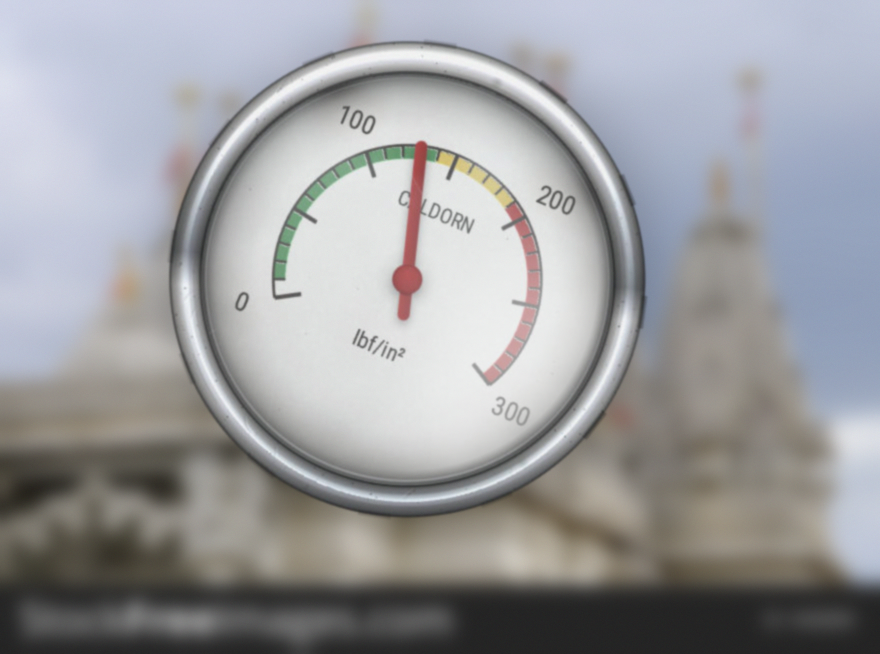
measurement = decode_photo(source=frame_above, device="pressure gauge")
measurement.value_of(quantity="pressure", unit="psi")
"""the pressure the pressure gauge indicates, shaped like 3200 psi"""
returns 130 psi
